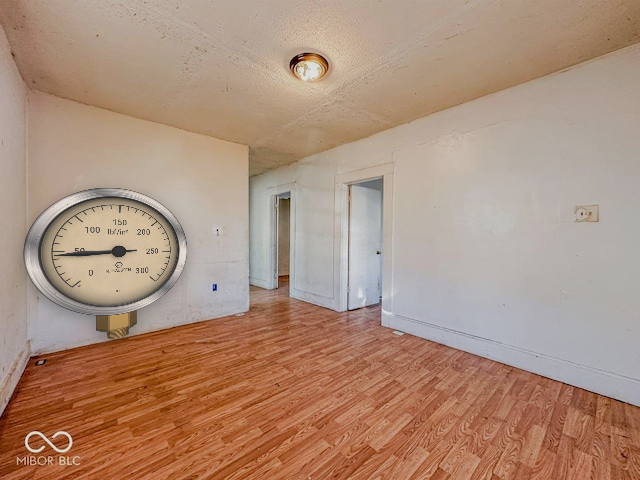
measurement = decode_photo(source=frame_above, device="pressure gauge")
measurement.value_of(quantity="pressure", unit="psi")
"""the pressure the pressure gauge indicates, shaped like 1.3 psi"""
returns 45 psi
